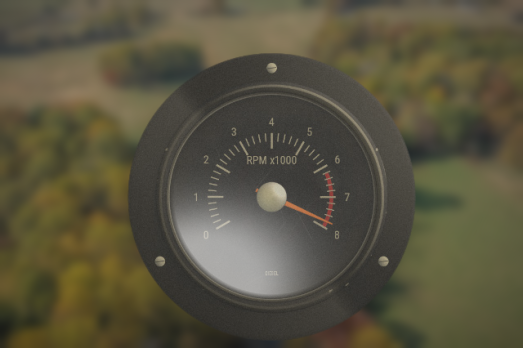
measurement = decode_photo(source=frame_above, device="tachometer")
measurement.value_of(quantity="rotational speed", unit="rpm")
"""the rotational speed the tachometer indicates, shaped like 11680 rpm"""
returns 7800 rpm
